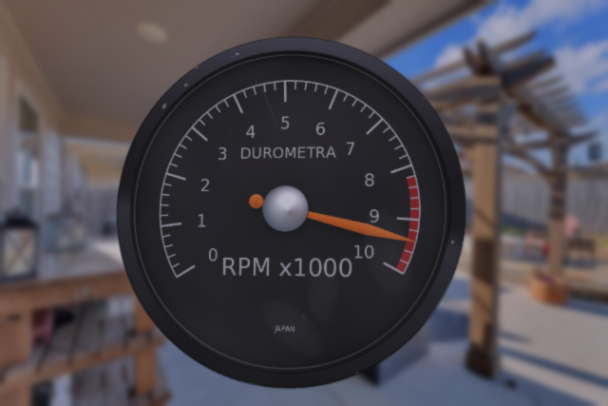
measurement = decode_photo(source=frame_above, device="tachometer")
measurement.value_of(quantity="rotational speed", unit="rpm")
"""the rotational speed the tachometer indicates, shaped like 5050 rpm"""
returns 9400 rpm
